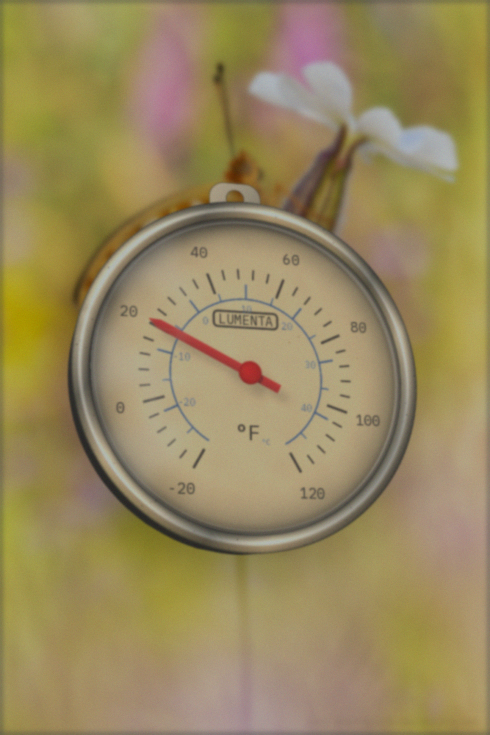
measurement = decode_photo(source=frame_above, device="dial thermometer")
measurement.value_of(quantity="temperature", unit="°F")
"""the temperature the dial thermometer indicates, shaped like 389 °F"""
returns 20 °F
